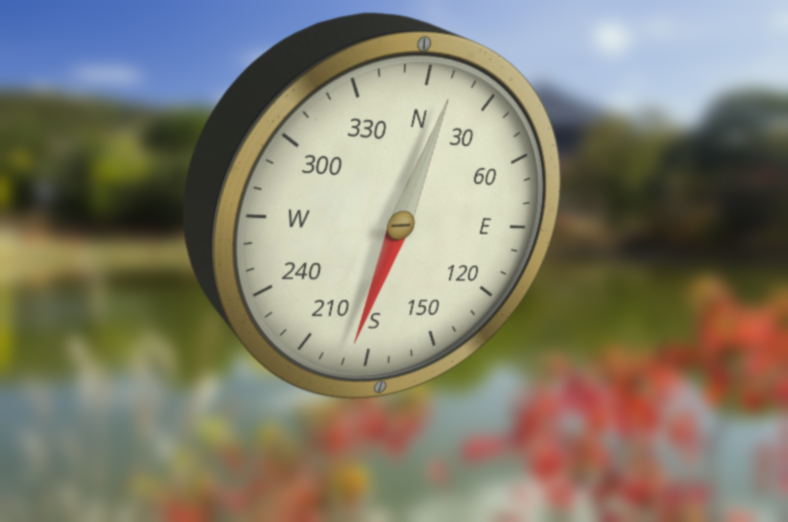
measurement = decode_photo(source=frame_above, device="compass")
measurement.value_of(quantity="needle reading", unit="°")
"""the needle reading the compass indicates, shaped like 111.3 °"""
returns 190 °
